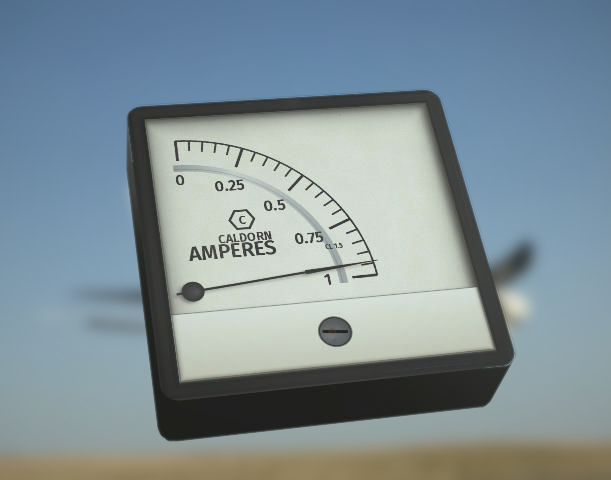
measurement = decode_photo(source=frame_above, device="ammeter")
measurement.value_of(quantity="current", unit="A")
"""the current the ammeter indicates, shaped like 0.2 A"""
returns 0.95 A
